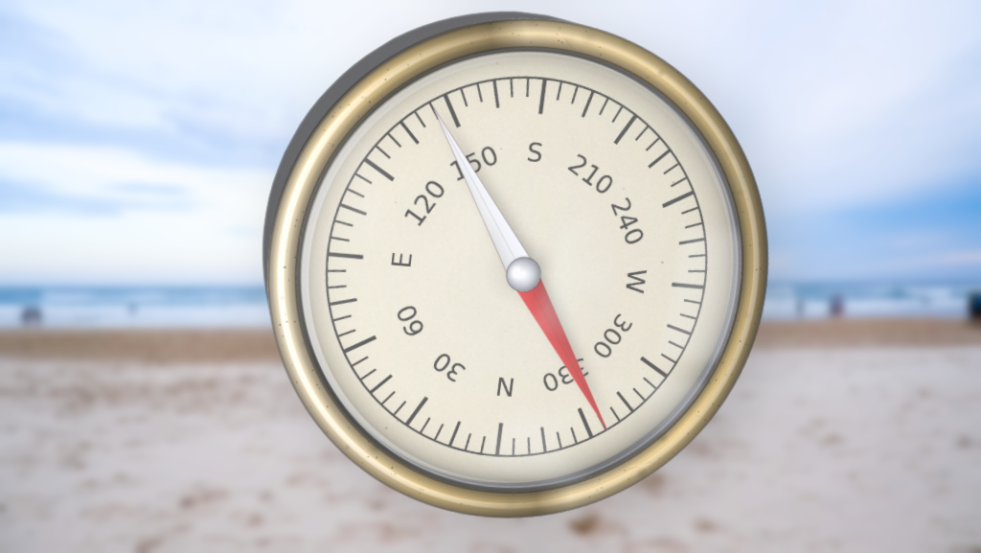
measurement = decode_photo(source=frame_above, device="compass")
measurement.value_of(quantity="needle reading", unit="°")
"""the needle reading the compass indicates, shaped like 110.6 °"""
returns 325 °
